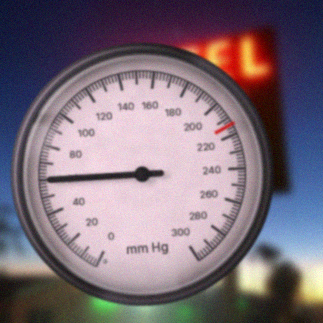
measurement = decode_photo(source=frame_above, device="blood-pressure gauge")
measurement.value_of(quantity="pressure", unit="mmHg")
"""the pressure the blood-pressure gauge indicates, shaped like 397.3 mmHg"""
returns 60 mmHg
